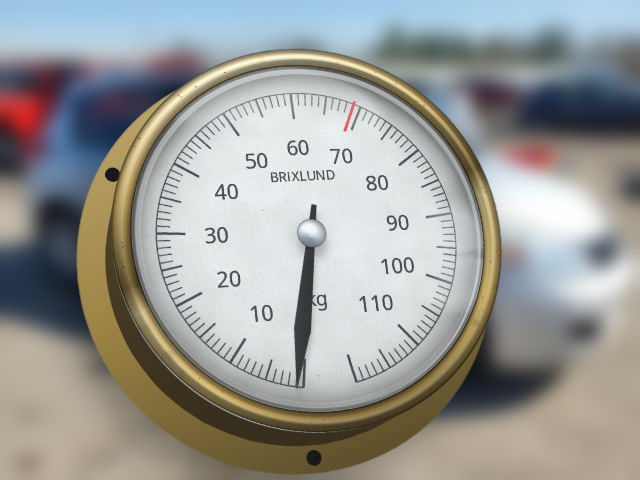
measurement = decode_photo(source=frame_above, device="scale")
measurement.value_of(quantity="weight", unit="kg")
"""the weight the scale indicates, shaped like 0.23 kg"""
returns 1 kg
